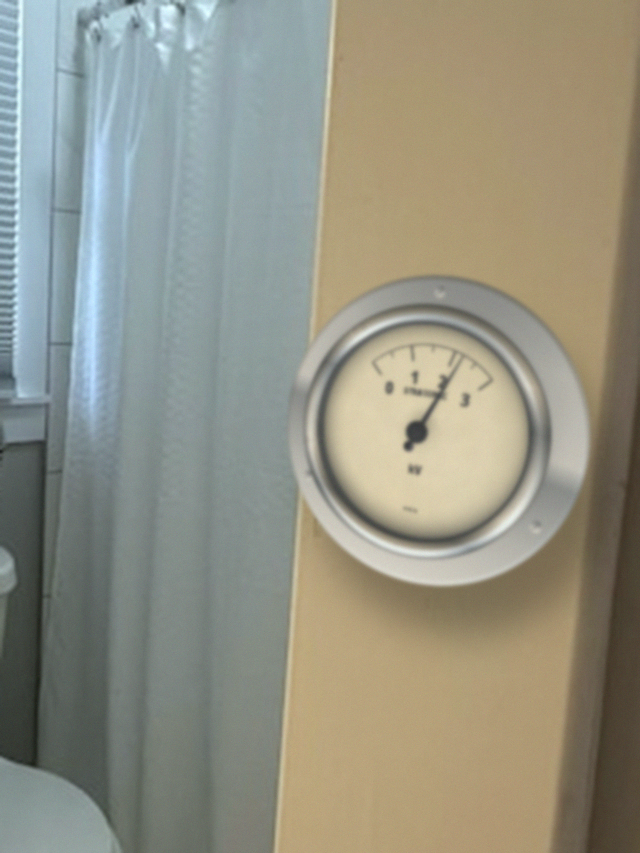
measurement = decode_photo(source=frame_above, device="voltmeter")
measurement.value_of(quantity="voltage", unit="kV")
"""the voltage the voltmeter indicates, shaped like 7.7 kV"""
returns 2.25 kV
